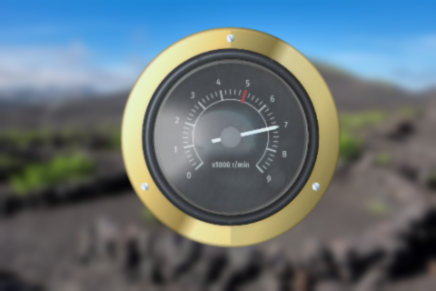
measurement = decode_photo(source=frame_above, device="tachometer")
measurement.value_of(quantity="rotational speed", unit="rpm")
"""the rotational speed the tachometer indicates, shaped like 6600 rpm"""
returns 7000 rpm
